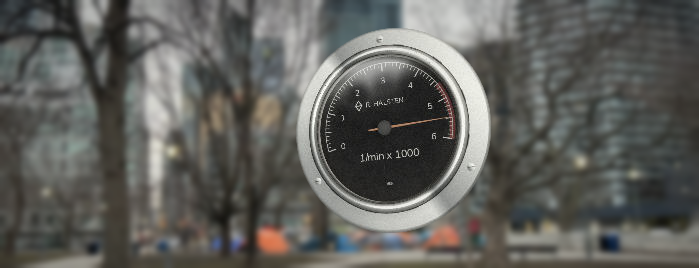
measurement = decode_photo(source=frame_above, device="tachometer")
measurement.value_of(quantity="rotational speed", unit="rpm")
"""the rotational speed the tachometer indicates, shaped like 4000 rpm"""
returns 5500 rpm
